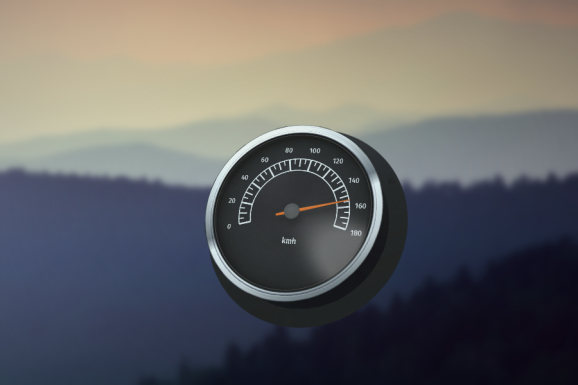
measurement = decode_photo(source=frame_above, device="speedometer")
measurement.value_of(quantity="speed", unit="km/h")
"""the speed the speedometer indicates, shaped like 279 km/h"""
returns 155 km/h
